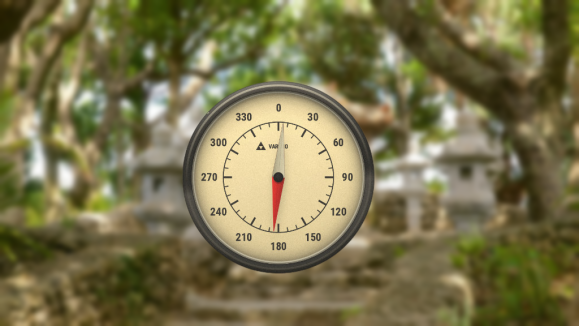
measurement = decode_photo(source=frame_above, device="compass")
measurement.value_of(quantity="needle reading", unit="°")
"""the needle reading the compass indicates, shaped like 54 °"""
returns 185 °
